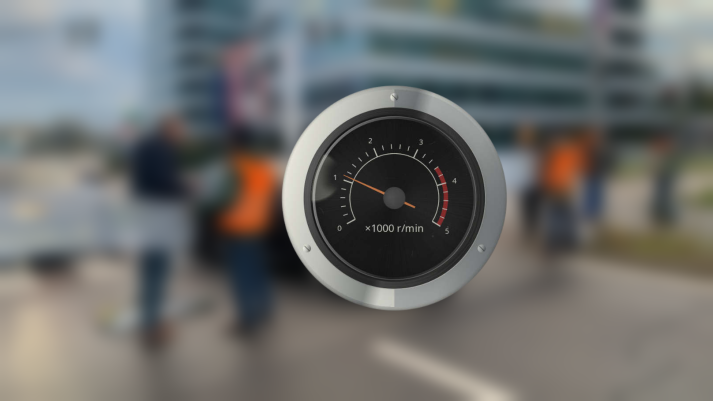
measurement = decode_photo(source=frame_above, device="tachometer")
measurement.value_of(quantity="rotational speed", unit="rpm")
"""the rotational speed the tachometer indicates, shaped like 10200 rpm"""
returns 1100 rpm
